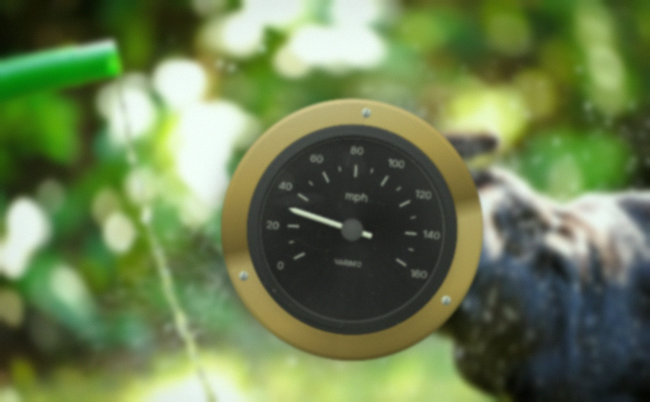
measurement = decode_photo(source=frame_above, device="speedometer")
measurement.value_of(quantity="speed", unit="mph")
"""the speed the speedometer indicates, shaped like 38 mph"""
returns 30 mph
